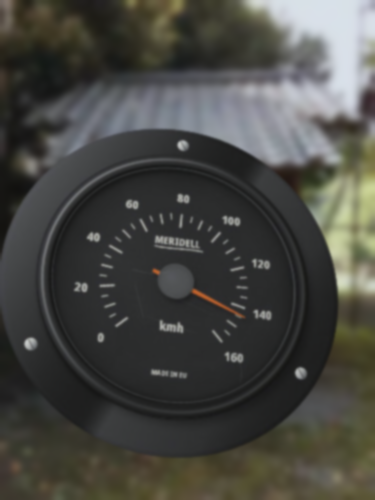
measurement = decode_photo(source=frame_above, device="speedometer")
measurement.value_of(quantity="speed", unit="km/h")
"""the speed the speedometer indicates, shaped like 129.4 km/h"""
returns 145 km/h
